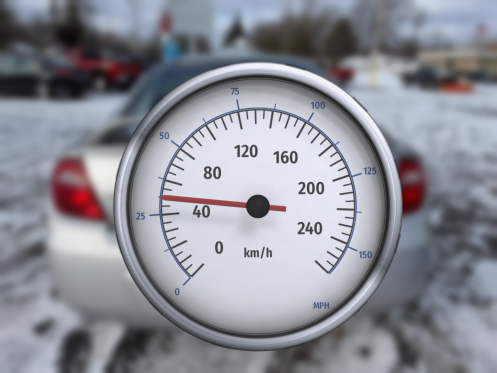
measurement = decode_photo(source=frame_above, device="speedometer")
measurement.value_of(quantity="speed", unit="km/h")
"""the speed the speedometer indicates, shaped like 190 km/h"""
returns 50 km/h
